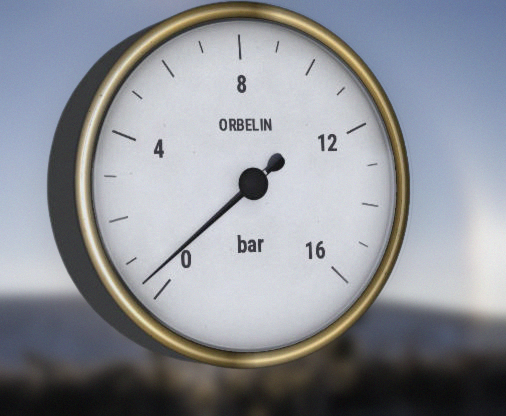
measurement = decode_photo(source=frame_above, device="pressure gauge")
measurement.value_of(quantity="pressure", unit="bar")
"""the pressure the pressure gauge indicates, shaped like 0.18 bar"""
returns 0.5 bar
